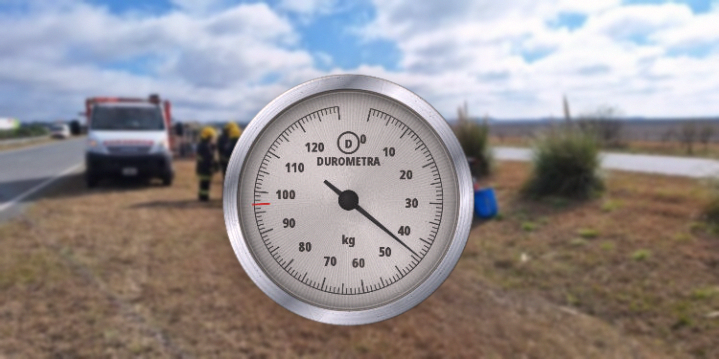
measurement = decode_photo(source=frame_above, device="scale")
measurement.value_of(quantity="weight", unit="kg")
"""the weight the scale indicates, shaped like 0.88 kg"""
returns 44 kg
